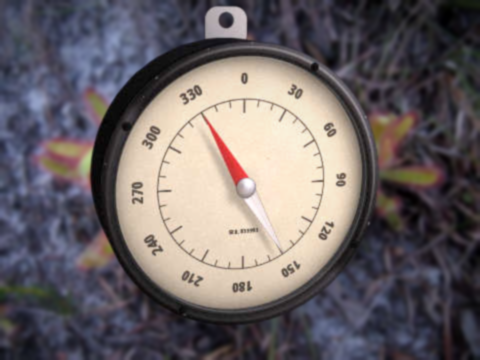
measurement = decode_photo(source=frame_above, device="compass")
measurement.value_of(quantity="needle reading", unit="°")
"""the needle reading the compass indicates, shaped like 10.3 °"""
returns 330 °
